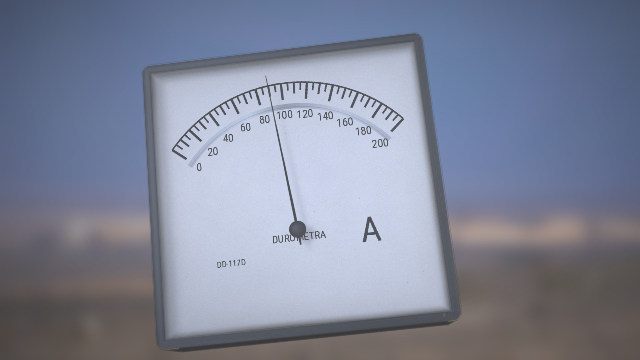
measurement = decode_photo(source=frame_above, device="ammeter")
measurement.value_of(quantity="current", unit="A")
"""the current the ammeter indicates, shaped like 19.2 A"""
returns 90 A
